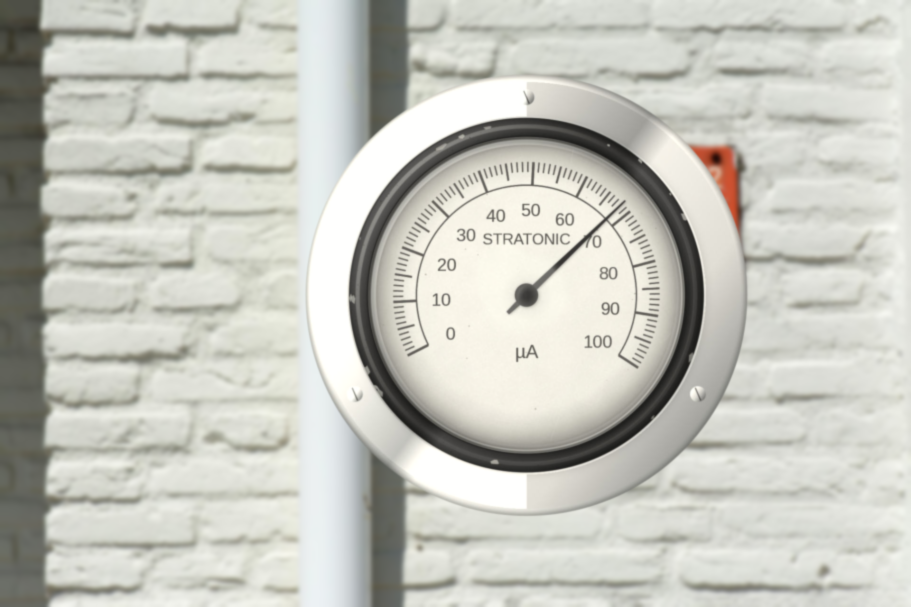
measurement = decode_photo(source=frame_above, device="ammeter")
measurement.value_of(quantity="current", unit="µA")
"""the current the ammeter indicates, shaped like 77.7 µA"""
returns 68 µA
